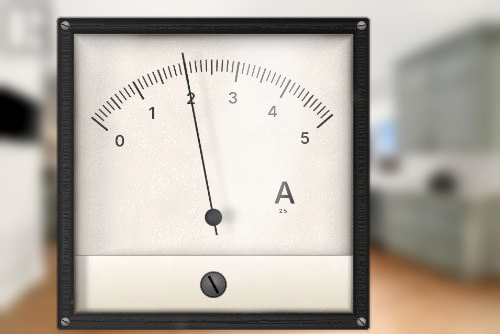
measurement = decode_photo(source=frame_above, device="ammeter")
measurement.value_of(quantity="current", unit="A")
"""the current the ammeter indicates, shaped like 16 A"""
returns 2 A
